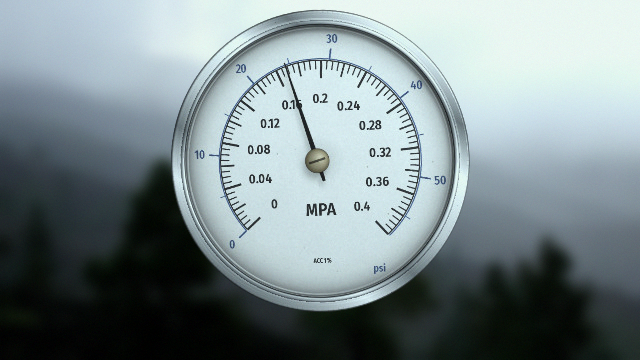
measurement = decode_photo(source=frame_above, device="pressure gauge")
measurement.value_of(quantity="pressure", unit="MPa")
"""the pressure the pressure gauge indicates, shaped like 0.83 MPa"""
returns 0.17 MPa
